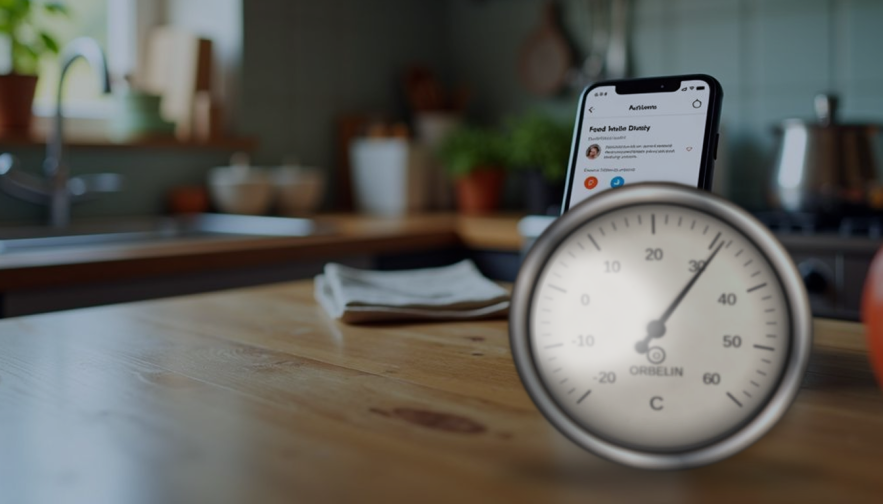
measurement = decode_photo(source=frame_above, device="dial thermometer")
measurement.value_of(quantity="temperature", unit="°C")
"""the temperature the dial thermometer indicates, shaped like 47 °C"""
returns 31 °C
